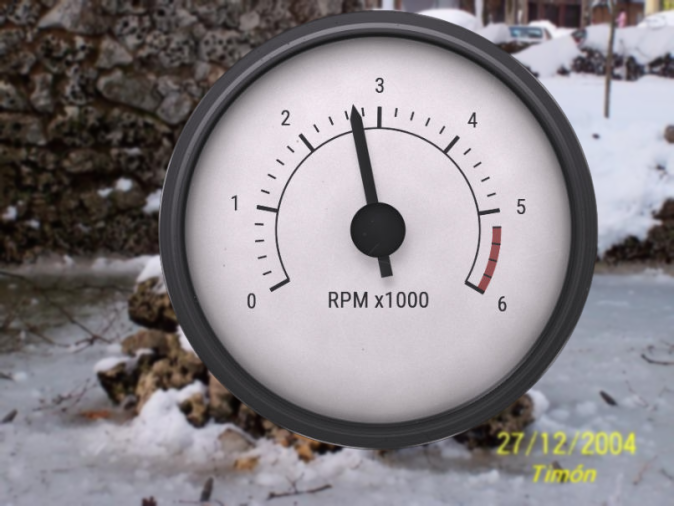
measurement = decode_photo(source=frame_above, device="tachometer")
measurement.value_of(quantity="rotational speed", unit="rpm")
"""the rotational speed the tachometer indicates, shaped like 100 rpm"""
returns 2700 rpm
